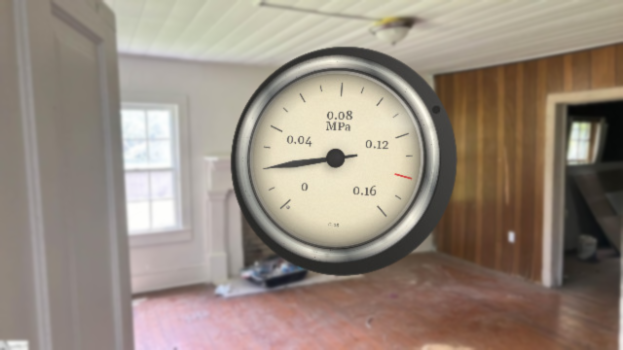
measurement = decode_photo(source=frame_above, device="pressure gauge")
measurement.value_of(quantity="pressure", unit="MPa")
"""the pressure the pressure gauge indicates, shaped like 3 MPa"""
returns 0.02 MPa
